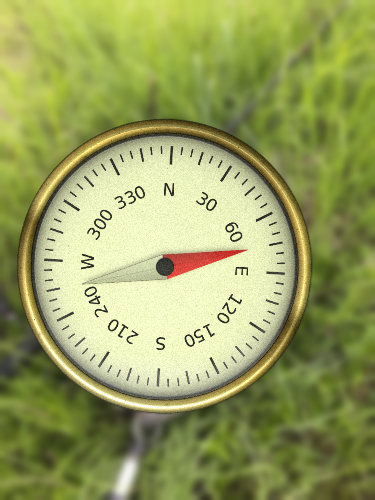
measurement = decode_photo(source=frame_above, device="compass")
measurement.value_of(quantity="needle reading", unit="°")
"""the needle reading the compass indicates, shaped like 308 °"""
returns 75 °
